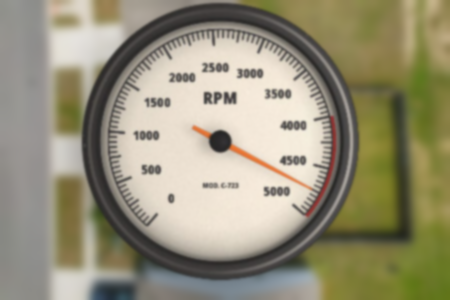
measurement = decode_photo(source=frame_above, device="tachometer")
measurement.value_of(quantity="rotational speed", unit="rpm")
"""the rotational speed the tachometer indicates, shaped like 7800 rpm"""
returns 4750 rpm
